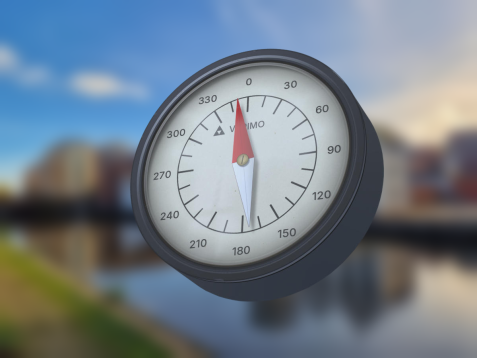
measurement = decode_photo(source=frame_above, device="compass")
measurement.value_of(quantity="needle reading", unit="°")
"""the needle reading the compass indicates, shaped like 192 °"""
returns 352.5 °
